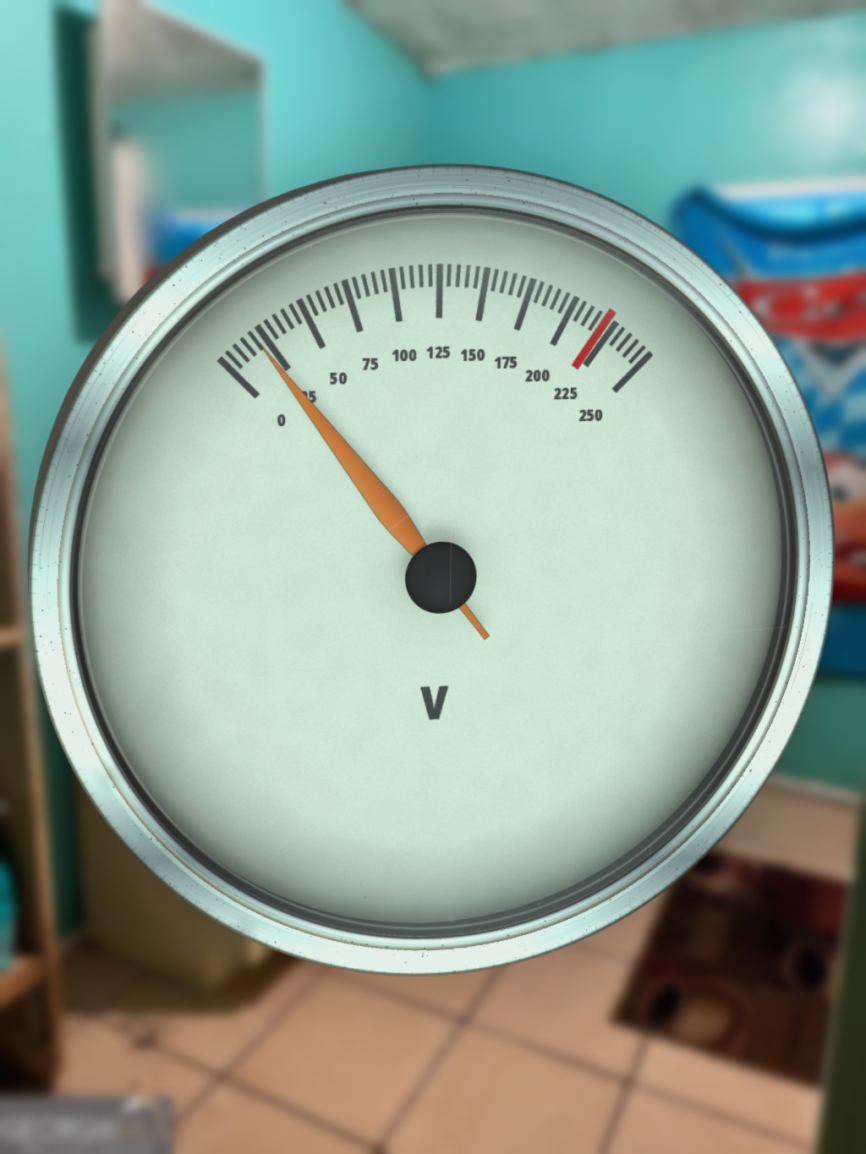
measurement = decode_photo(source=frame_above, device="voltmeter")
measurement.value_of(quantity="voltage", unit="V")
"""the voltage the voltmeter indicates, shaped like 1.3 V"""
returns 20 V
